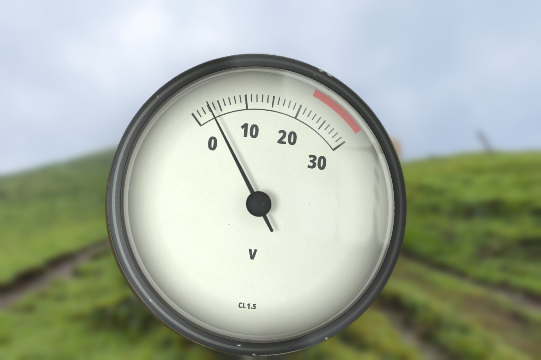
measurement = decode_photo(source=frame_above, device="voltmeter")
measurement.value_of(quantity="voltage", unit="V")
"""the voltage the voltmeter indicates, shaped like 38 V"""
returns 3 V
